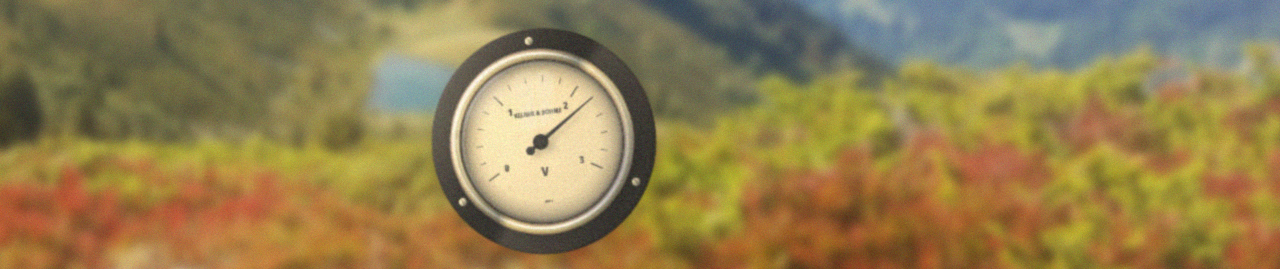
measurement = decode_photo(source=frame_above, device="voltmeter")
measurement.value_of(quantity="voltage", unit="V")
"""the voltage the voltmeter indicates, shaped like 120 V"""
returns 2.2 V
